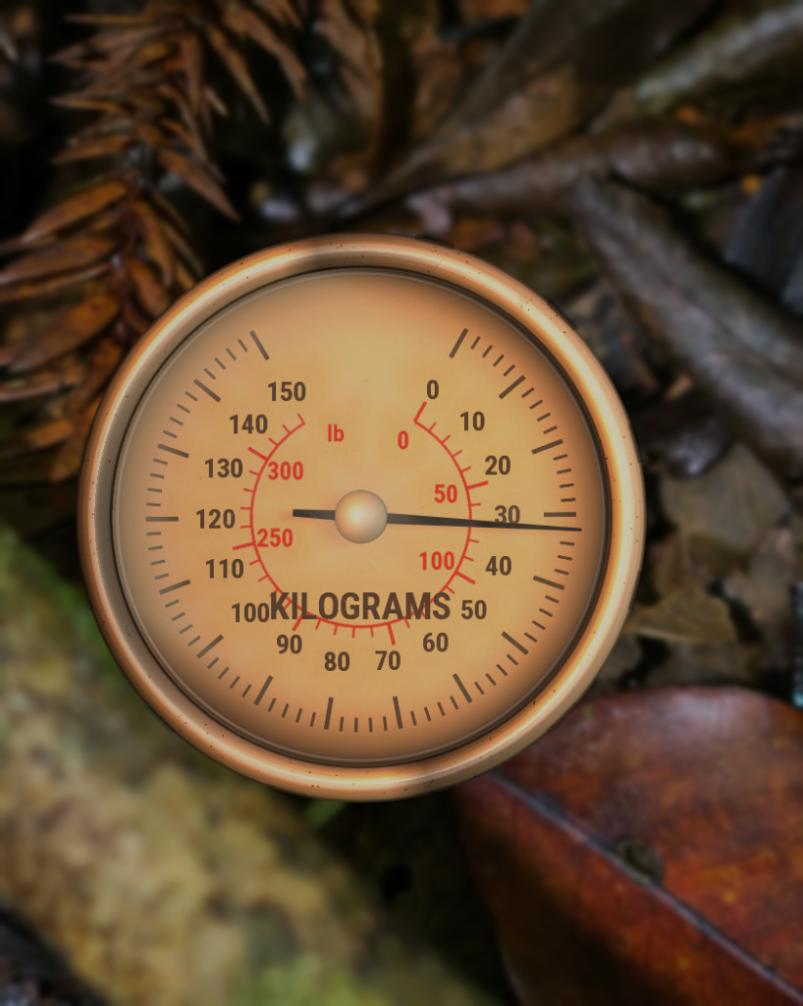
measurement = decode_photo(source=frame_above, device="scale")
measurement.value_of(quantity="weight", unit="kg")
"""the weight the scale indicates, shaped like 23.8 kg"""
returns 32 kg
